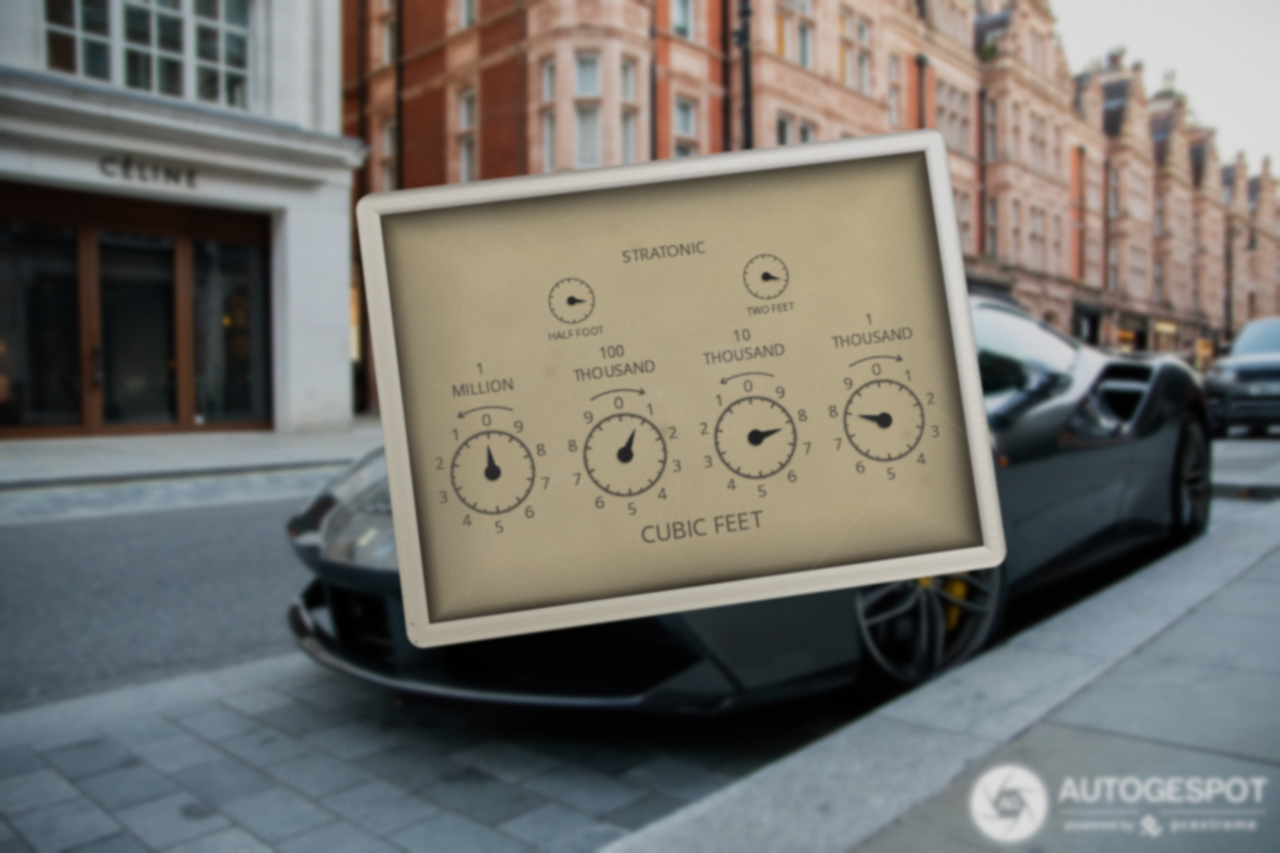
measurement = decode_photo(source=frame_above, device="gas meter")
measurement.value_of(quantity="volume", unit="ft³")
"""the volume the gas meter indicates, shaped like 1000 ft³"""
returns 7800 ft³
